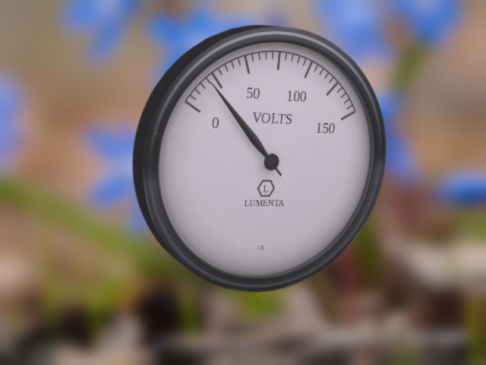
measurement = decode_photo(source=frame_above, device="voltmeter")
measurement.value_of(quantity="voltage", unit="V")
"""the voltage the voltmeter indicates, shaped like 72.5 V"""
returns 20 V
